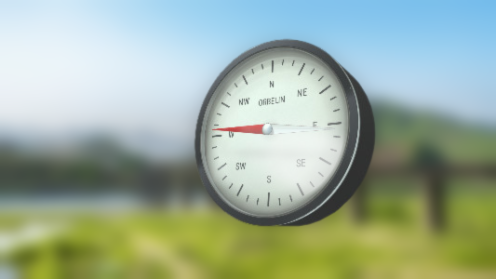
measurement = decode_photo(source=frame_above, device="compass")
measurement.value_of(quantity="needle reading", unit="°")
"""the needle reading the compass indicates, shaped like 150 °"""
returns 275 °
